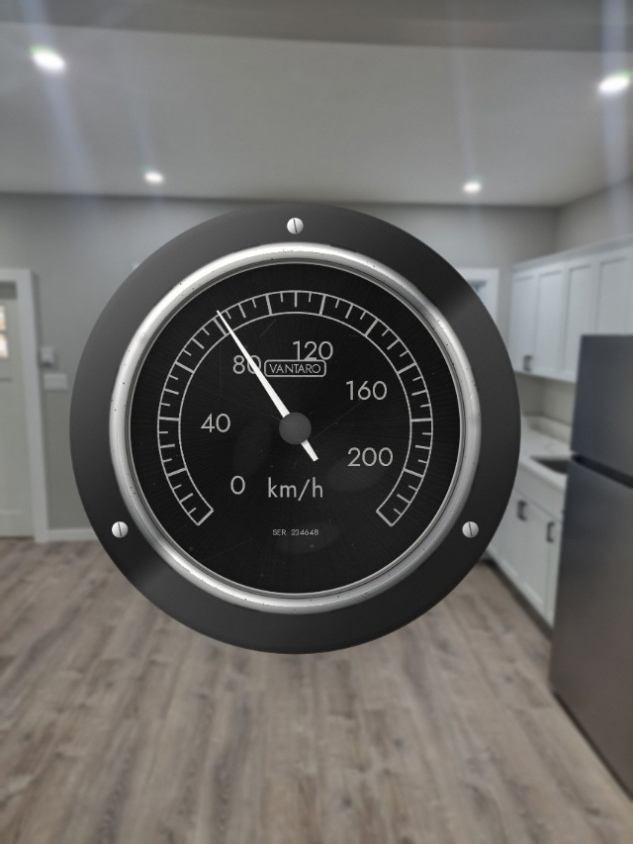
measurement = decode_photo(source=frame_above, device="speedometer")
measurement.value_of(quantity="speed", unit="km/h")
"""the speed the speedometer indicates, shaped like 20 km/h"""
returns 82.5 km/h
